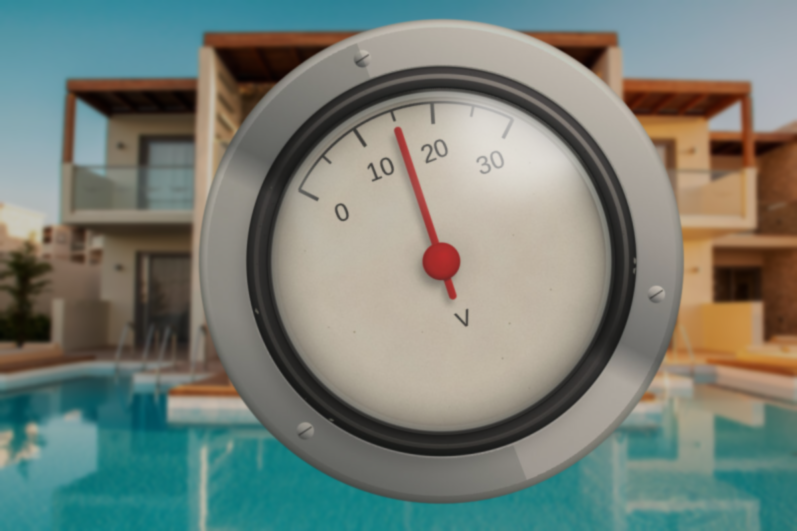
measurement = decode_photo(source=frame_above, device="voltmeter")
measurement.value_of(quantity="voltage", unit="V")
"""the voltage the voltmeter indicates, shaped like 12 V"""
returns 15 V
